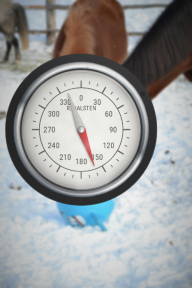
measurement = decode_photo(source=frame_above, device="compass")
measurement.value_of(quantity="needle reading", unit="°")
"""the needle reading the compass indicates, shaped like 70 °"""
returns 160 °
